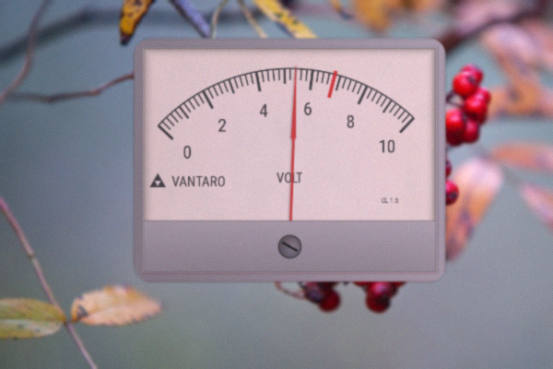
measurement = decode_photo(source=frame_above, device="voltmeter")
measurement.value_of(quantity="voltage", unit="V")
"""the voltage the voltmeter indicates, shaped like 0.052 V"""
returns 5.4 V
